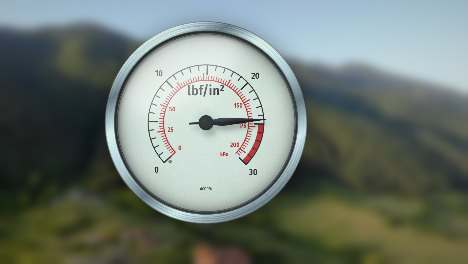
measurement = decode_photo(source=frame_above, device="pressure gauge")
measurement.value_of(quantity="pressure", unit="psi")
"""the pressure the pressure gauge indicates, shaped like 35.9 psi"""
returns 24.5 psi
